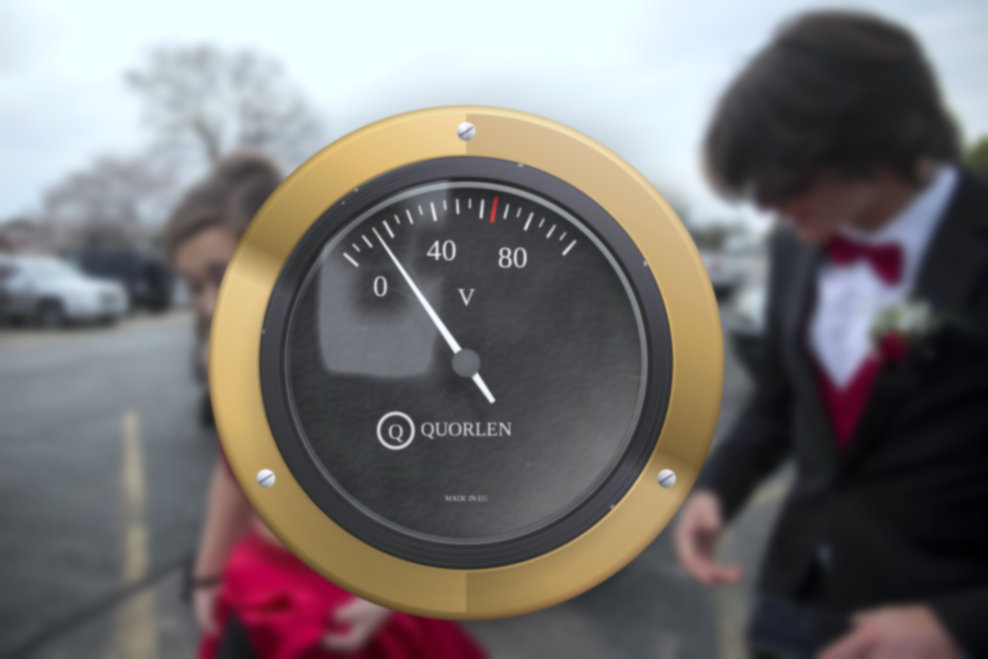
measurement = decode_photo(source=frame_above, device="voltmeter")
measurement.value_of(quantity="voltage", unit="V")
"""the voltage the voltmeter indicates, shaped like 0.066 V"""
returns 15 V
